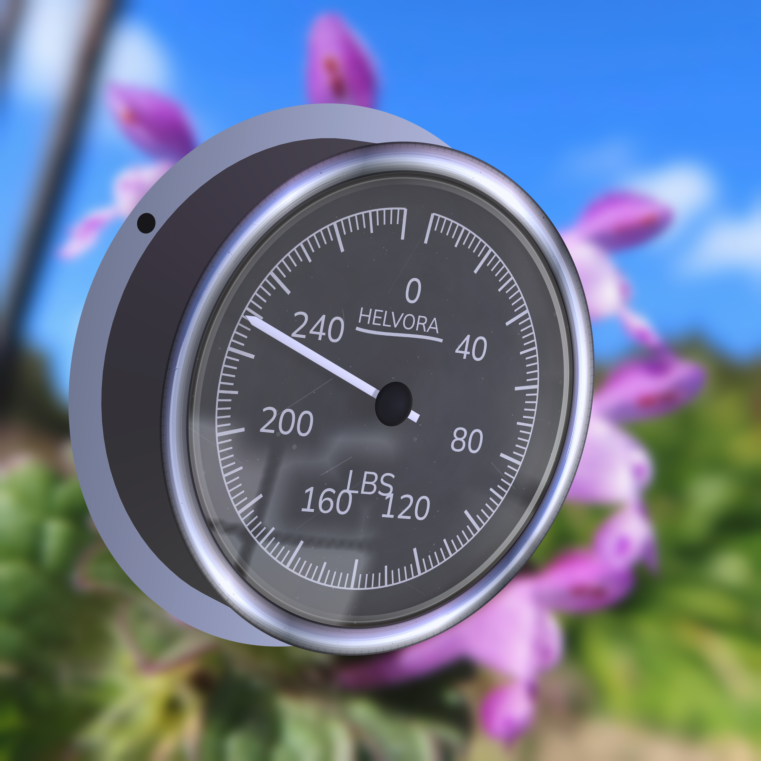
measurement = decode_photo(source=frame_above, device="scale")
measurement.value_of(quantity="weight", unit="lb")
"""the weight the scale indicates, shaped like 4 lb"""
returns 228 lb
